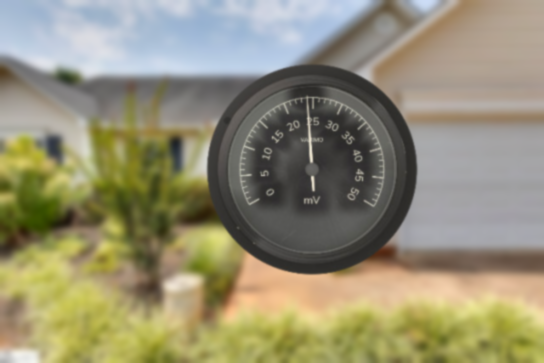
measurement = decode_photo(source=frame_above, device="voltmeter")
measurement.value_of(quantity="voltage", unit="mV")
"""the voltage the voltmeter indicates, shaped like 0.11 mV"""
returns 24 mV
